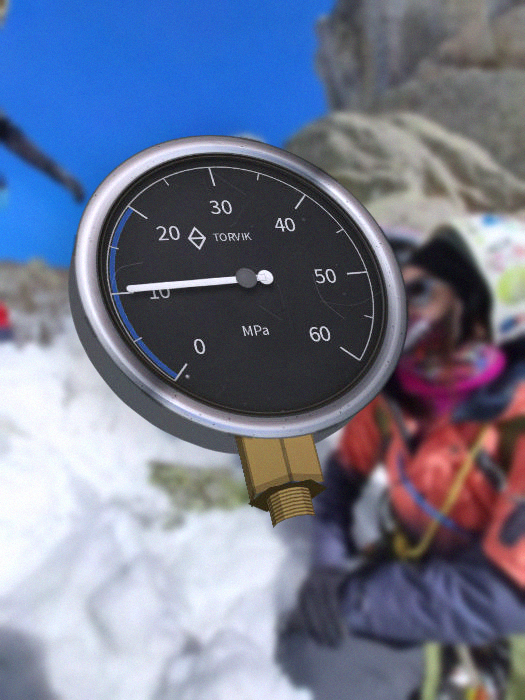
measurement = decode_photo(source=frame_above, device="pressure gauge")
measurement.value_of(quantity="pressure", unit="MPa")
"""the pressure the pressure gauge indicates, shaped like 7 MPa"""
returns 10 MPa
